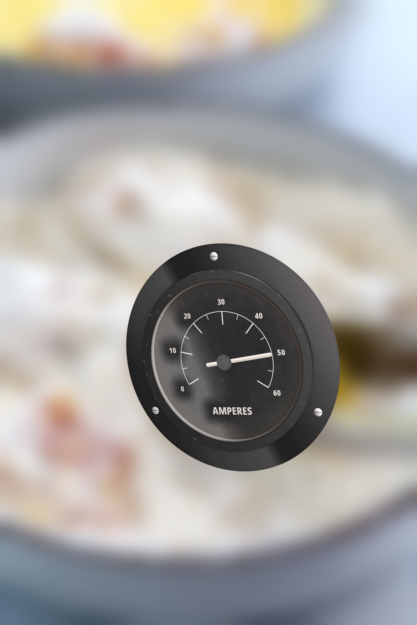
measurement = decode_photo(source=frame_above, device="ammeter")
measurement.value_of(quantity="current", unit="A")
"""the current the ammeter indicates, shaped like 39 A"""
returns 50 A
